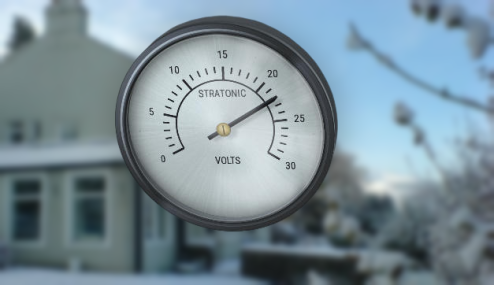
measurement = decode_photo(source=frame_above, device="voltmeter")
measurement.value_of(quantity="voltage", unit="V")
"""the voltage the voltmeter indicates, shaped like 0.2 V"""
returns 22 V
